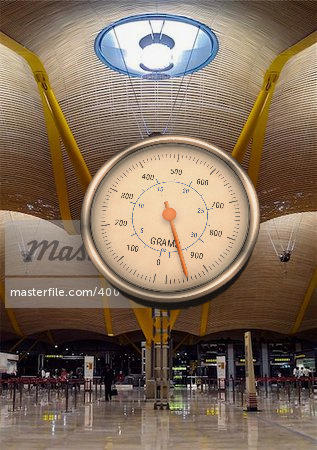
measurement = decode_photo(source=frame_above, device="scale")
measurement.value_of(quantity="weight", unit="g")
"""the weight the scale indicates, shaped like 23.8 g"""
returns 950 g
